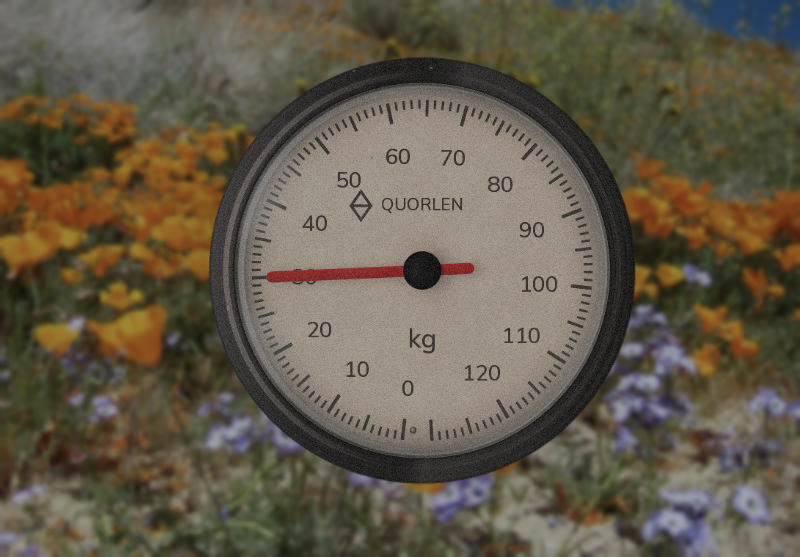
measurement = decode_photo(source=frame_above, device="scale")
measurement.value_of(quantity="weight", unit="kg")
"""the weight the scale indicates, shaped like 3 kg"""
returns 30 kg
